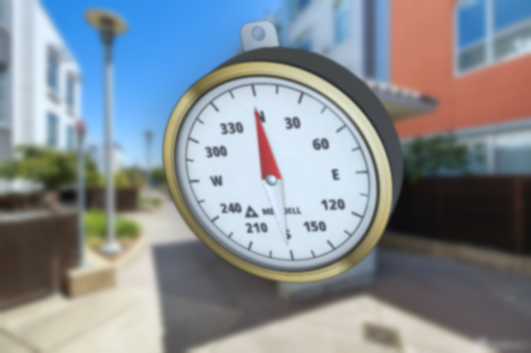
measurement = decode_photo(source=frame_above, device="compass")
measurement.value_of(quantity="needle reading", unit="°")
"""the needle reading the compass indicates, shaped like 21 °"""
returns 0 °
